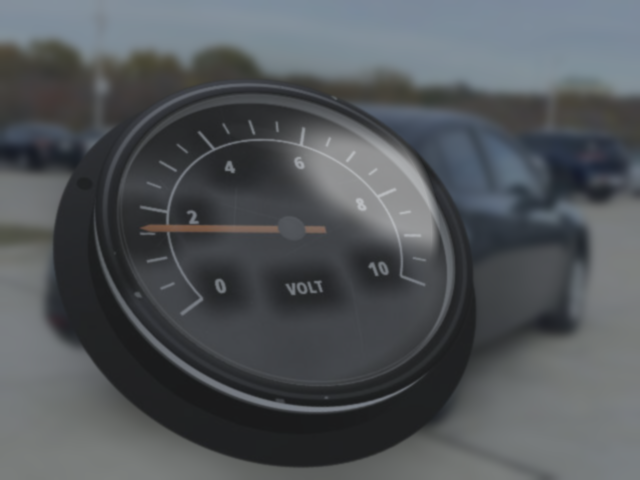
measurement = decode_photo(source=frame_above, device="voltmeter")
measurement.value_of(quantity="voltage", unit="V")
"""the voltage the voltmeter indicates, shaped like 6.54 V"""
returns 1.5 V
